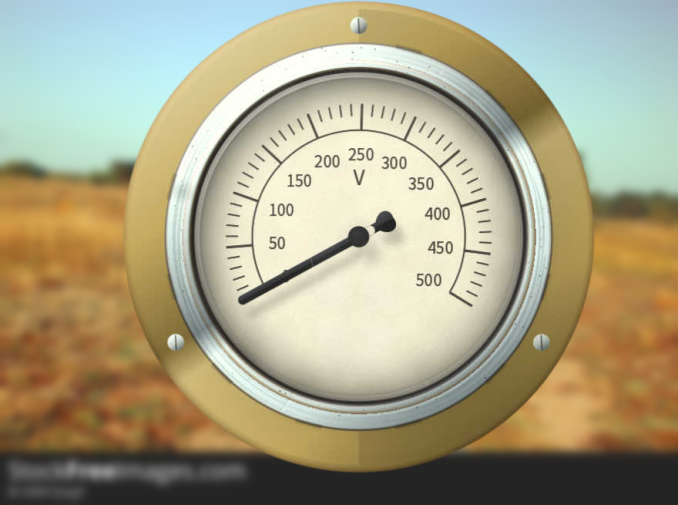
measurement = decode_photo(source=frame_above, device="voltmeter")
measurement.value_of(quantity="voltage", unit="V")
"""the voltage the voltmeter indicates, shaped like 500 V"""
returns 0 V
